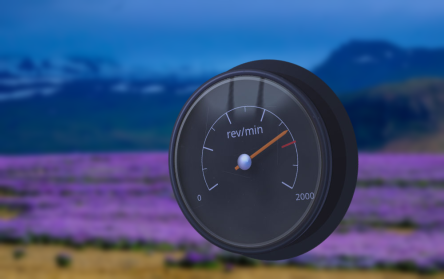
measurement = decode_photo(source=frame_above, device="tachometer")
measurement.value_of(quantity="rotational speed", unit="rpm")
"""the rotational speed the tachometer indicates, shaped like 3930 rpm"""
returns 1500 rpm
